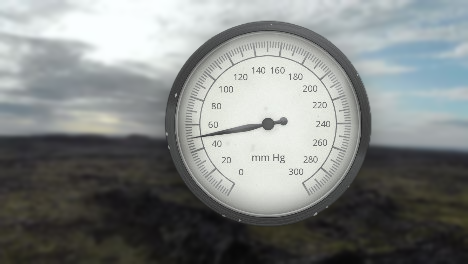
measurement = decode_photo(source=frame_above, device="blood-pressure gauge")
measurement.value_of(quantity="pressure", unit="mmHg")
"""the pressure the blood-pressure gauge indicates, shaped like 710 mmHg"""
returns 50 mmHg
